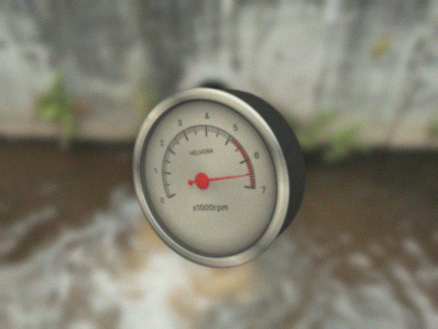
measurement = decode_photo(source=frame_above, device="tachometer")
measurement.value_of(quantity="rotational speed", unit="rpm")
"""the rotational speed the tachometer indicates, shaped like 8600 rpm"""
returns 6500 rpm
